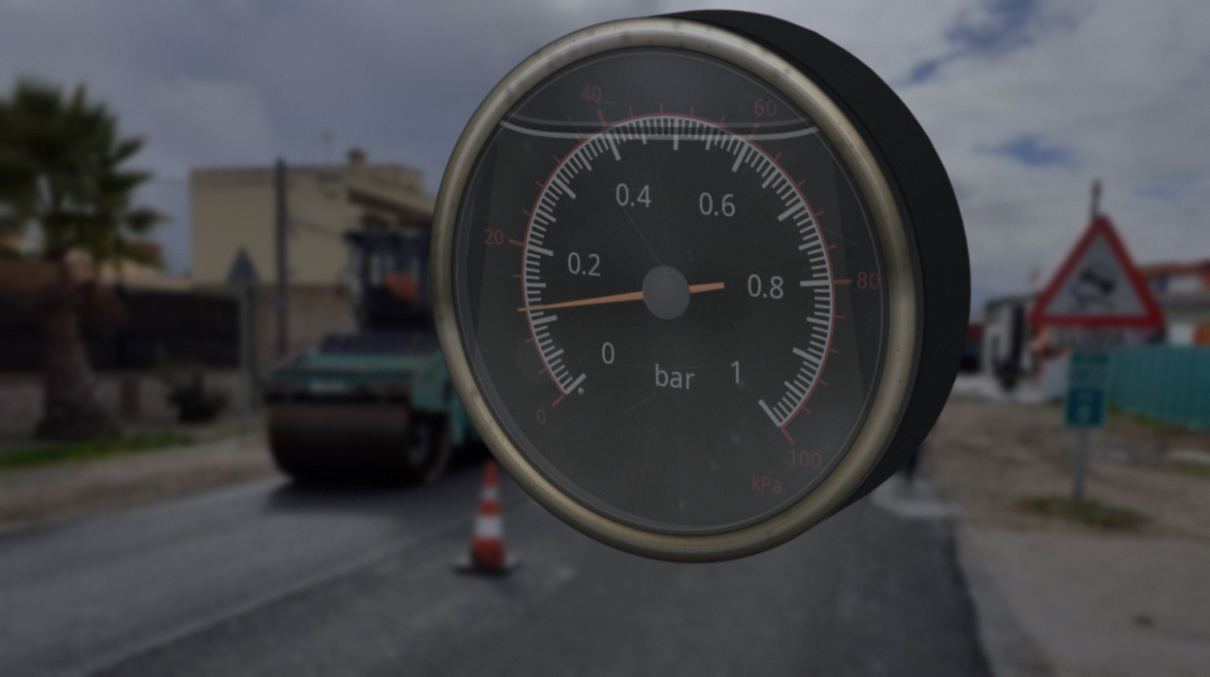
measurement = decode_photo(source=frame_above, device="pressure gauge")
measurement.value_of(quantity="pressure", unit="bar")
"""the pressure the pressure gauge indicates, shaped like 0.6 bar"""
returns 0.12 bar
